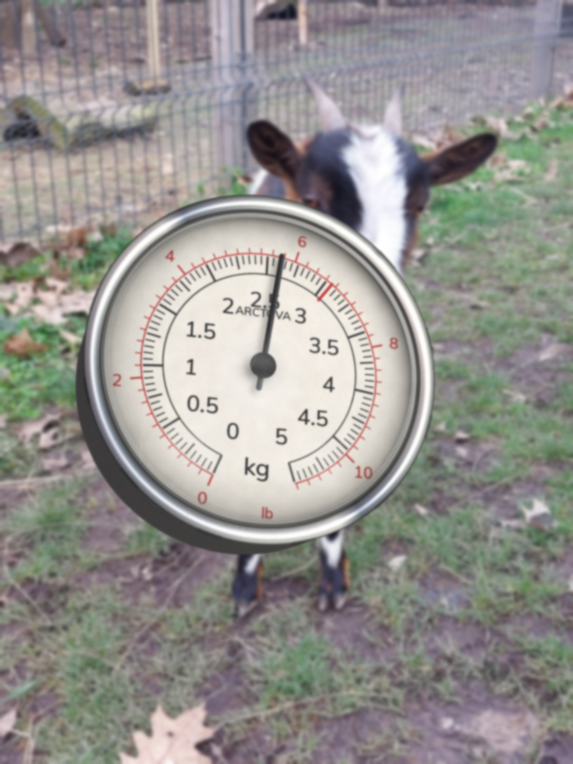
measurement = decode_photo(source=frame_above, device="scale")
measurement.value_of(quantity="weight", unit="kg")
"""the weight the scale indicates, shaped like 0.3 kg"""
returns 2.6 kg
